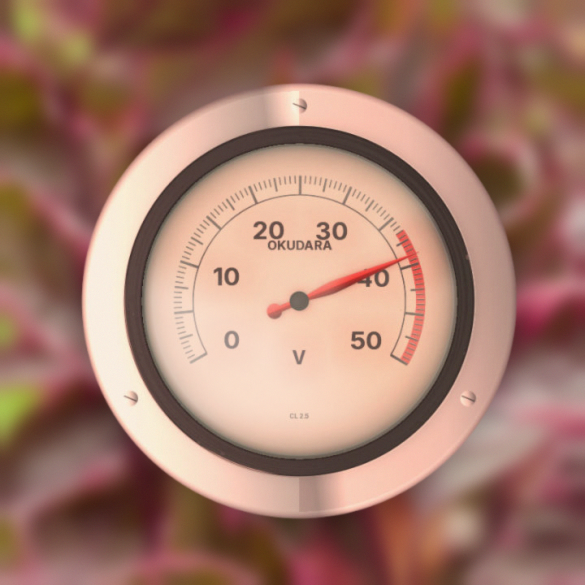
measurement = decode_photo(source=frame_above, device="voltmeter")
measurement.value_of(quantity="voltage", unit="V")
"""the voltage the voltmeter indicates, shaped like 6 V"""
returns 39 V
